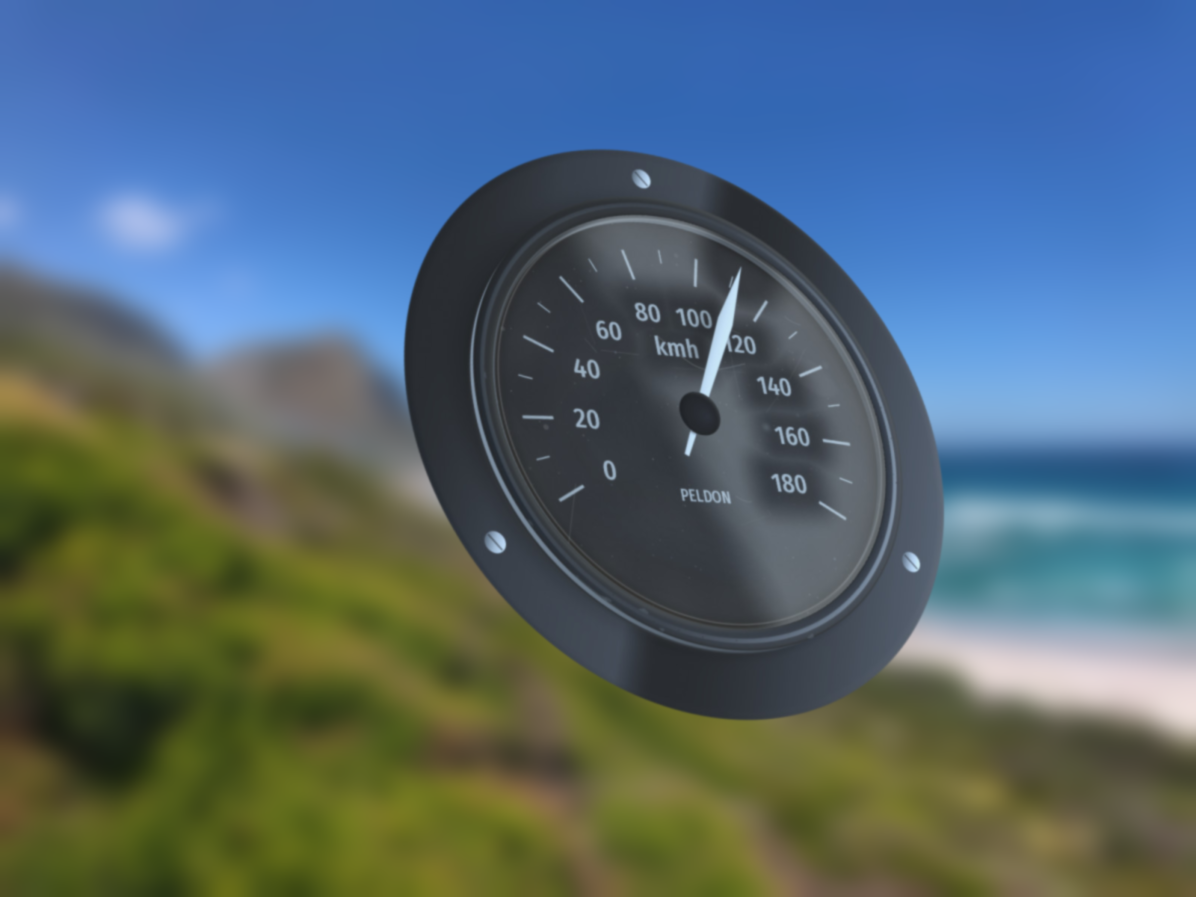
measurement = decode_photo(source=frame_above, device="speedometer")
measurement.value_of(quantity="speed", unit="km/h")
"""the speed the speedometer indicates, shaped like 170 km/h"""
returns 110 km/h
